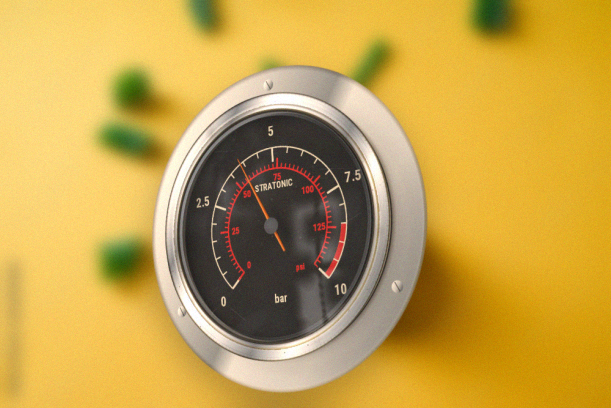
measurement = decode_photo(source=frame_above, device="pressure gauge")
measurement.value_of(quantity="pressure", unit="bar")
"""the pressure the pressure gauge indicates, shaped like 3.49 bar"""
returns 4 bar
